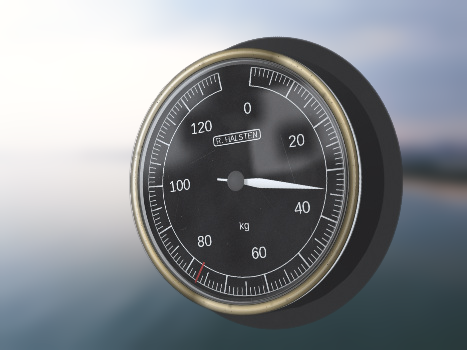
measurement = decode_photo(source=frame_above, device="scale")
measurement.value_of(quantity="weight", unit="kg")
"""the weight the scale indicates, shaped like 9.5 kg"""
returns 34 kg
